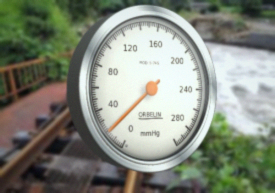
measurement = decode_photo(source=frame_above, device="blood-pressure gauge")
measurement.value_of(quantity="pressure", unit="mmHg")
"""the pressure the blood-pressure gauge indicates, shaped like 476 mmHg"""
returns 20 mmHg
